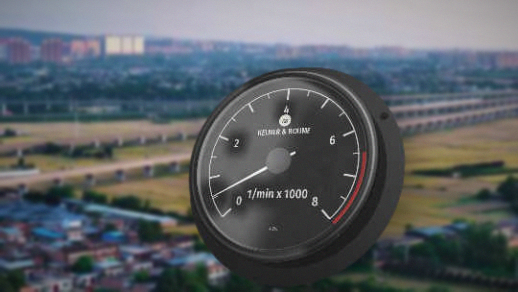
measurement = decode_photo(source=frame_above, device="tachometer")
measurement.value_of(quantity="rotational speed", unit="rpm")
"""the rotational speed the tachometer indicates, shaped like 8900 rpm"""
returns 500 rpm
